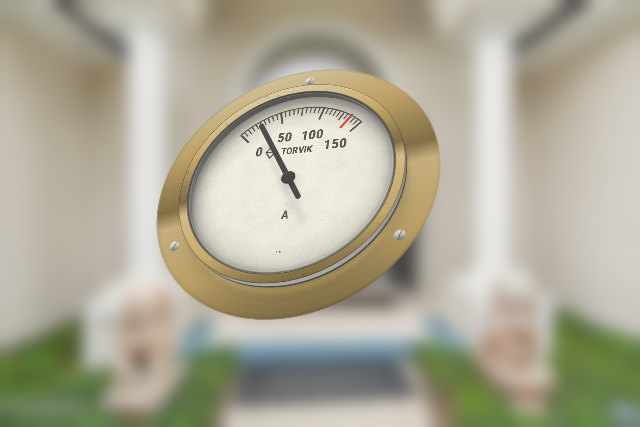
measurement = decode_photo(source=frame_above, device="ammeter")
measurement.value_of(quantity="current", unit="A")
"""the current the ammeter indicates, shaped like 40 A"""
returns 25 A
